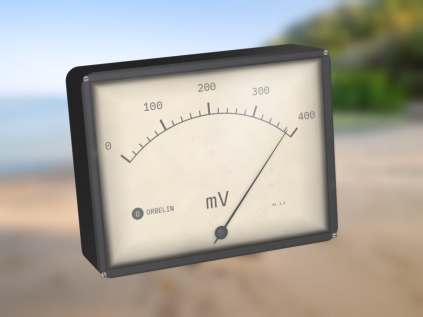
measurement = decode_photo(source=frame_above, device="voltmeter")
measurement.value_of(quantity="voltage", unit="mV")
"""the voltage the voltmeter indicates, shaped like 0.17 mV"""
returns 380 mV
